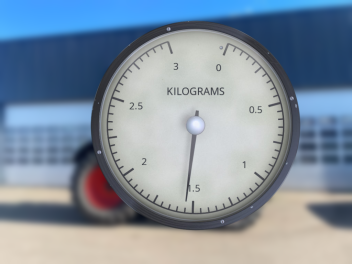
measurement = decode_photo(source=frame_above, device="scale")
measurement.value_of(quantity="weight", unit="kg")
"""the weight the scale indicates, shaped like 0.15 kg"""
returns 1.55 kg
